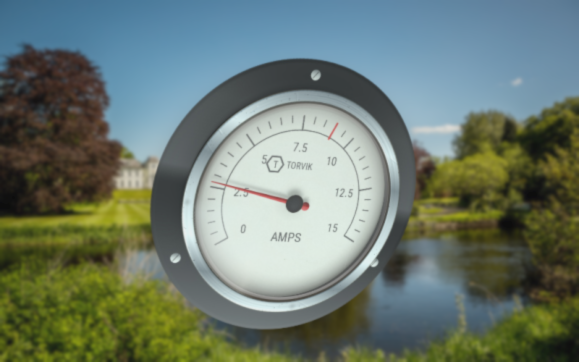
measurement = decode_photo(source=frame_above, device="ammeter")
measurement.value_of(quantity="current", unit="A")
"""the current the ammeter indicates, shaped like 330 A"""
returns 2.75 A
